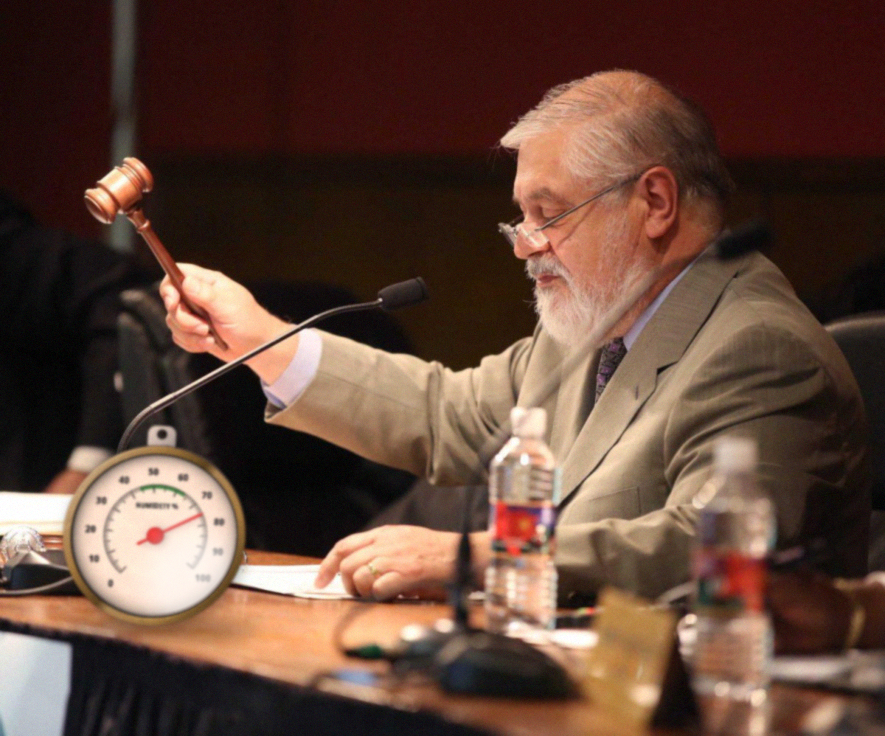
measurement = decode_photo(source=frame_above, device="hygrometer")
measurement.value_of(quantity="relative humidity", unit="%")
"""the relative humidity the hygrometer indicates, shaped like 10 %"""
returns 75 %
